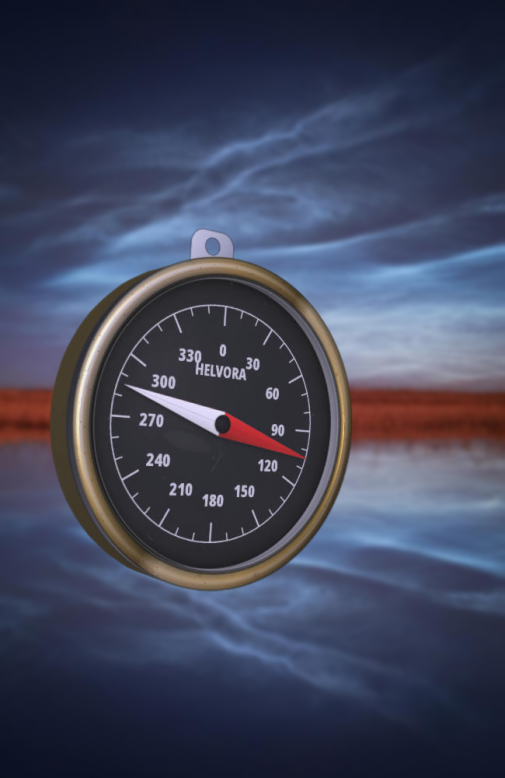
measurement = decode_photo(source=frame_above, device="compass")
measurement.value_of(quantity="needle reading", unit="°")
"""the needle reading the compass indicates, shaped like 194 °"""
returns 105 °
